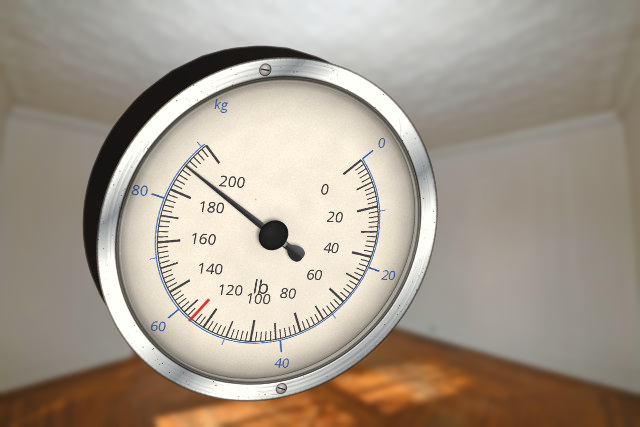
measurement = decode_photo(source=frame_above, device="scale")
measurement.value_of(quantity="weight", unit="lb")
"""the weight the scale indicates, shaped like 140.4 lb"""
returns 190 lb
